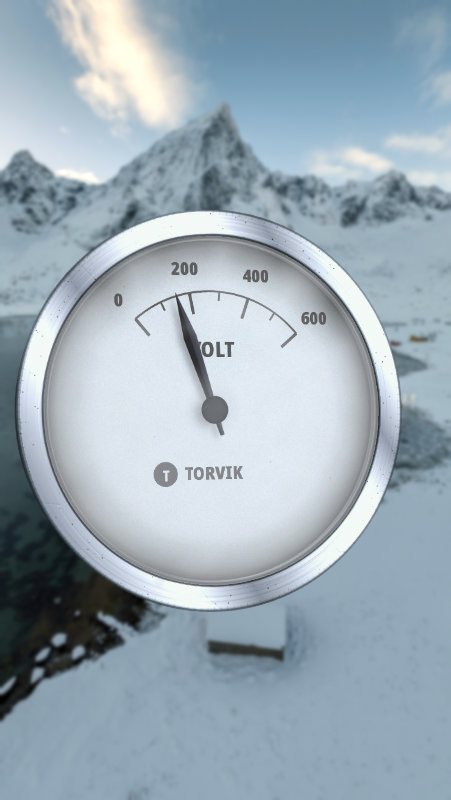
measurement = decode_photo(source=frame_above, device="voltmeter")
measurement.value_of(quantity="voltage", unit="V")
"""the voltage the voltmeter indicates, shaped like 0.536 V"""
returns 150 V
